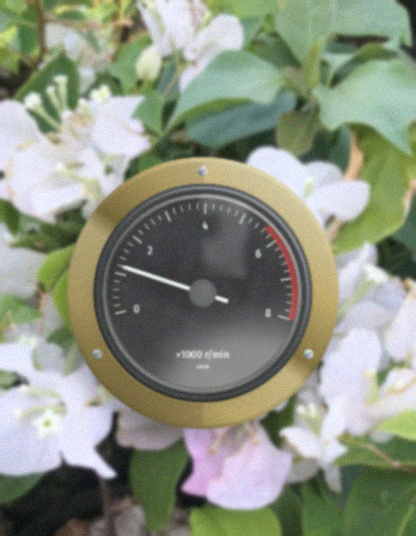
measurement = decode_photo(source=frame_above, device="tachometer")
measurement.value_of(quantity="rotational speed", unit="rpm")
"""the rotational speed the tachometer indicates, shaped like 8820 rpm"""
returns 1200 rpm
